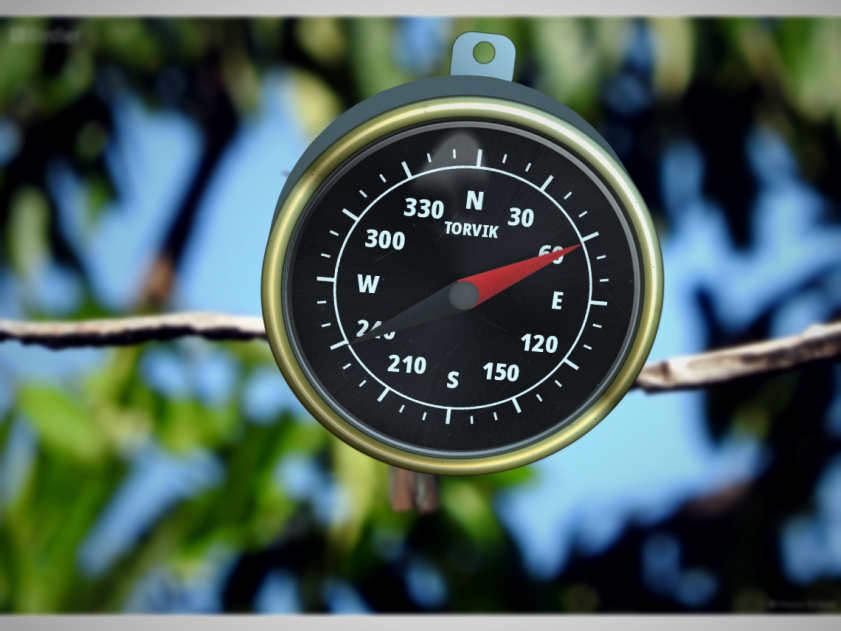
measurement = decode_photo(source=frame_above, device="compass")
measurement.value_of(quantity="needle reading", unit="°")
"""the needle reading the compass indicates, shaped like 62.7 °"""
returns 60 °
